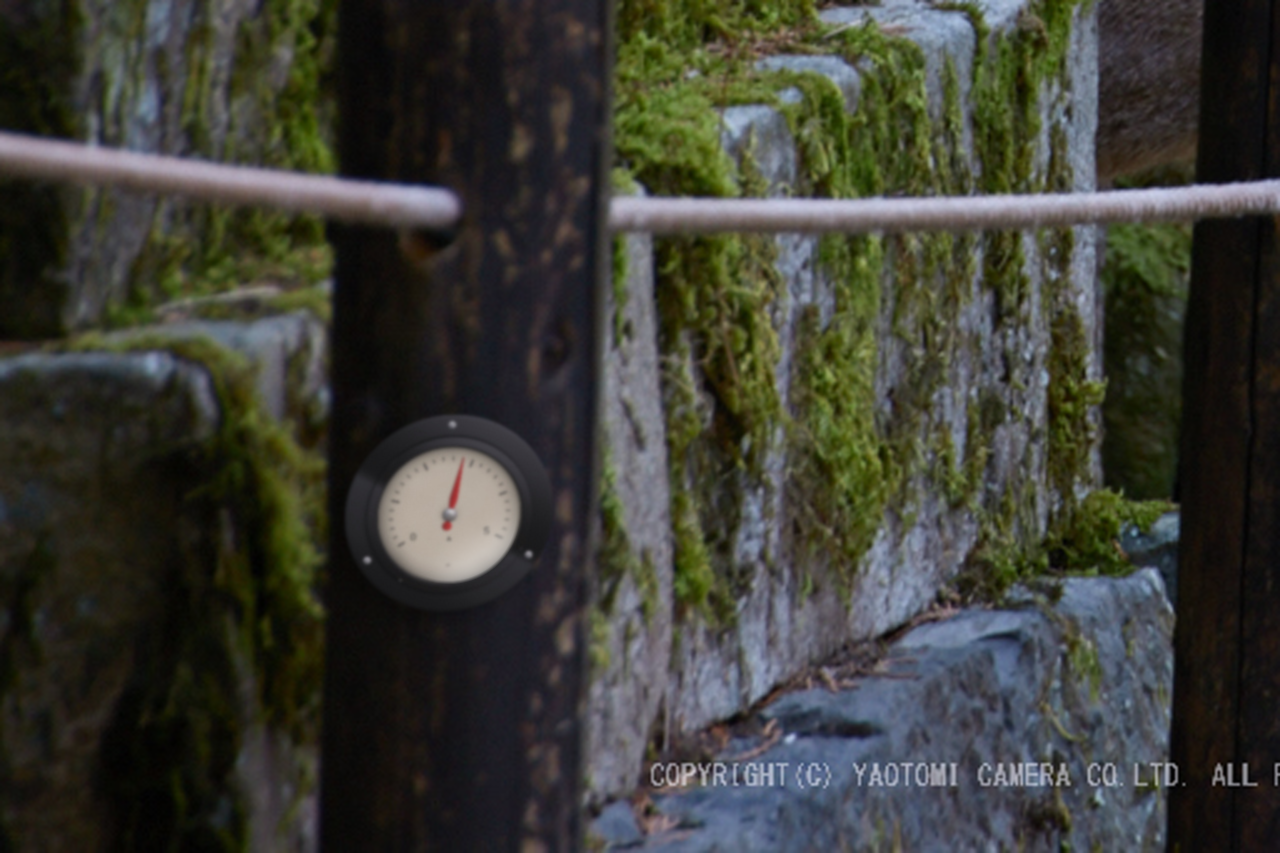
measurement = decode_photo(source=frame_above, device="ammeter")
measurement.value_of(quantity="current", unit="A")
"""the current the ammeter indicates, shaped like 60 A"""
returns 2.8 A
